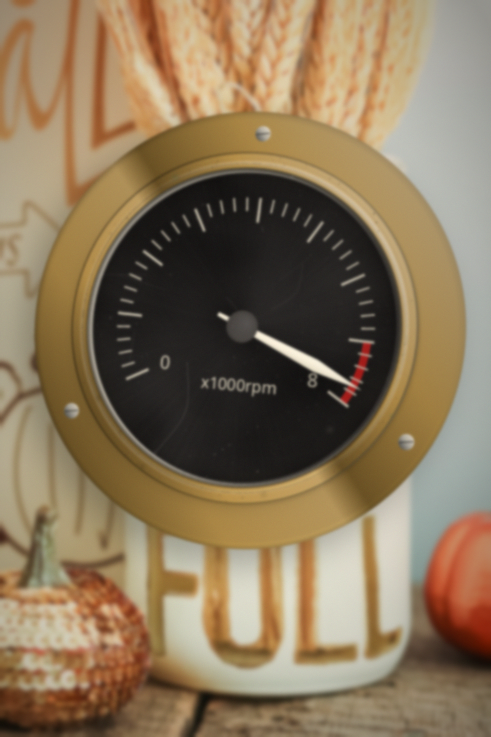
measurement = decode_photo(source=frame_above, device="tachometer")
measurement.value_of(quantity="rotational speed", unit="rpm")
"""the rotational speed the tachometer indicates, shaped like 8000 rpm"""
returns 7700 rpm
